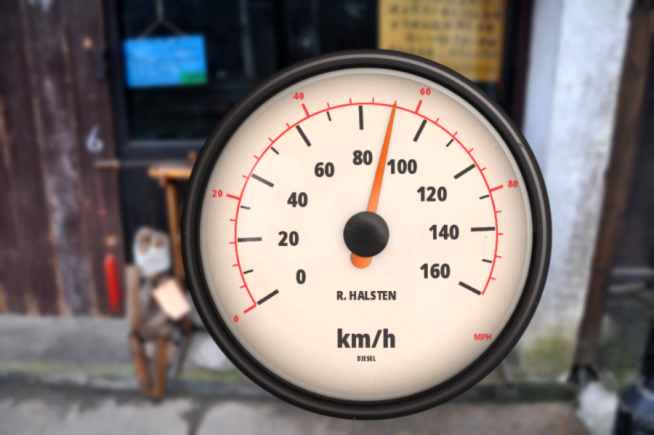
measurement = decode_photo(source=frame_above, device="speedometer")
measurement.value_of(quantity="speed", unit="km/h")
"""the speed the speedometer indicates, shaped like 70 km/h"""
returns 90 km/h
